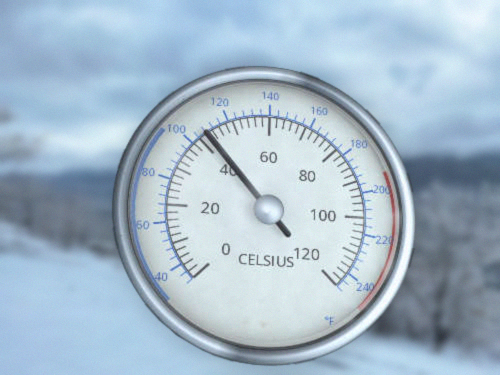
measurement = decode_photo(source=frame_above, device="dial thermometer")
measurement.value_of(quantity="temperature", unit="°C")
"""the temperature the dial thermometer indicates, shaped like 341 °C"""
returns 42 °C
